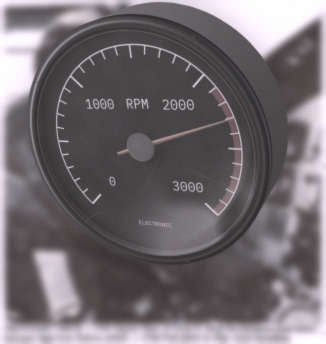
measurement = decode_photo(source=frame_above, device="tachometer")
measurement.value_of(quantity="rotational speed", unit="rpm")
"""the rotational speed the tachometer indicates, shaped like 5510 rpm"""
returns 2300 rpm
